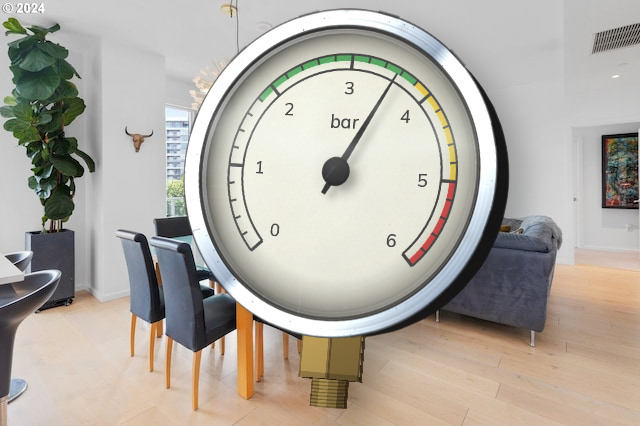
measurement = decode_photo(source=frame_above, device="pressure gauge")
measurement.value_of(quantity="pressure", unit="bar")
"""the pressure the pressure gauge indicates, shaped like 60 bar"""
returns 3.6 bar
